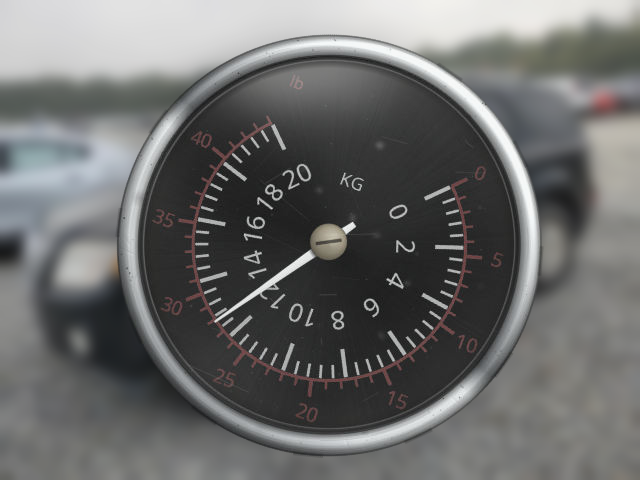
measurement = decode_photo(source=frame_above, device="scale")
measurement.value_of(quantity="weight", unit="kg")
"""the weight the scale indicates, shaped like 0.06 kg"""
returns 12.6 kg
